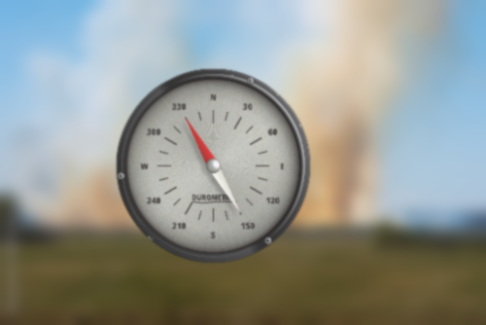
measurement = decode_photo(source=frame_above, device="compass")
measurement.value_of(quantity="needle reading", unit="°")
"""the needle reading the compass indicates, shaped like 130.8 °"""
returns 330 °
